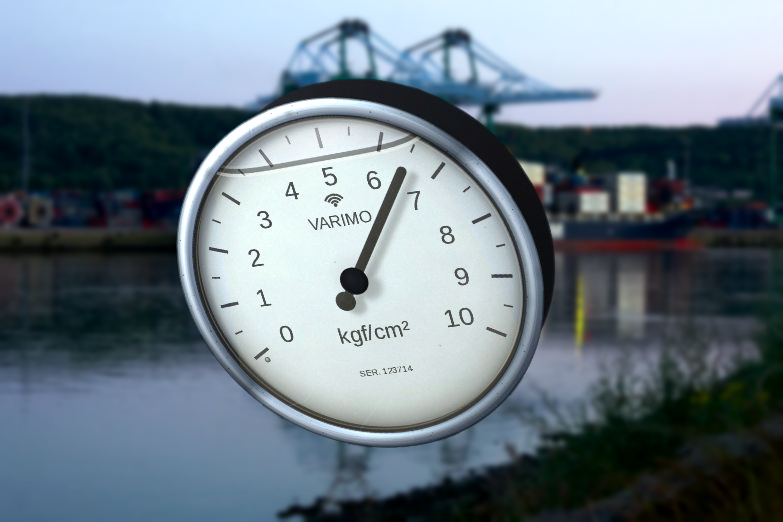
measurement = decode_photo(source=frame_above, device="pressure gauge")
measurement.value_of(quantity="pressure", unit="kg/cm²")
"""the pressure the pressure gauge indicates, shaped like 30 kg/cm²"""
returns 6.5 kg/cm²
